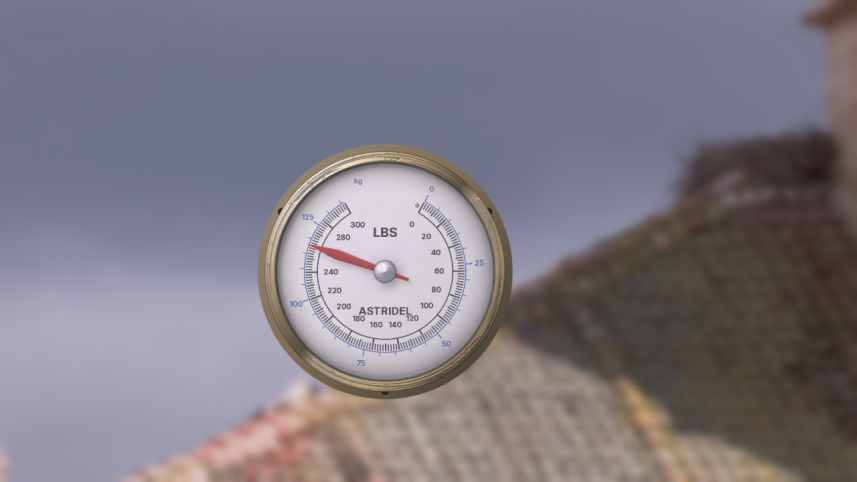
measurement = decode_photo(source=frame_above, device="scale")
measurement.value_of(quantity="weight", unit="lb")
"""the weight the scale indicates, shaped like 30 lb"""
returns 260 lb
